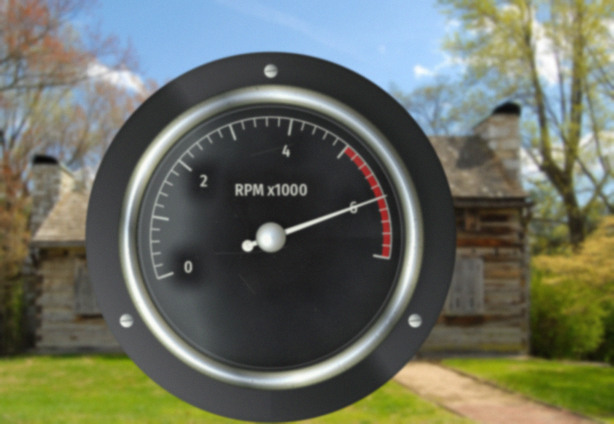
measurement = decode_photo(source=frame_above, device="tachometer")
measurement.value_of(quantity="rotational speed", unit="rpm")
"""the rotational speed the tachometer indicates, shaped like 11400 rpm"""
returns 6000 rpm
